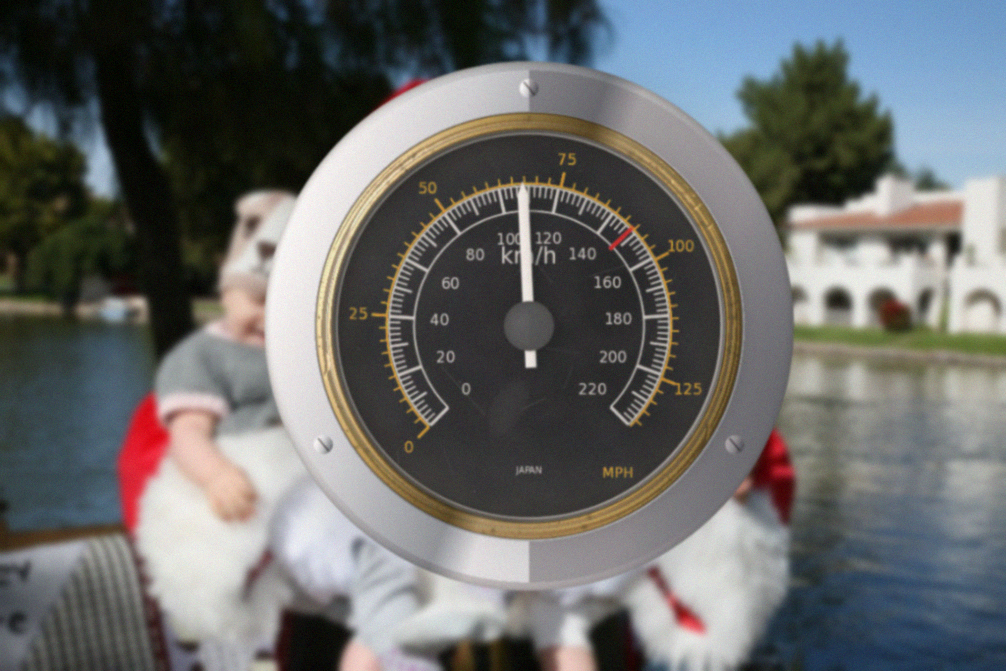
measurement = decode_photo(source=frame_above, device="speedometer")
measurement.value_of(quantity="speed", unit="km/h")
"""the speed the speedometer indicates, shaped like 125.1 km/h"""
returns 108 km/h
